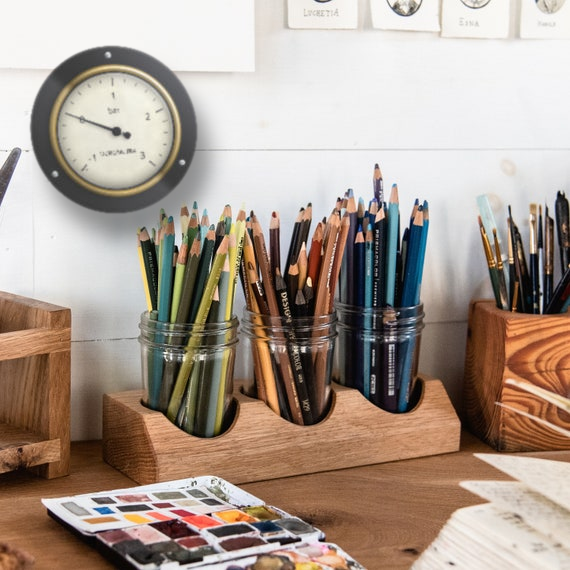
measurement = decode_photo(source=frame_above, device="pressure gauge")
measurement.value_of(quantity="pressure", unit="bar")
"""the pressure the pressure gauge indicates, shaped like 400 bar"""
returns 0 bar
